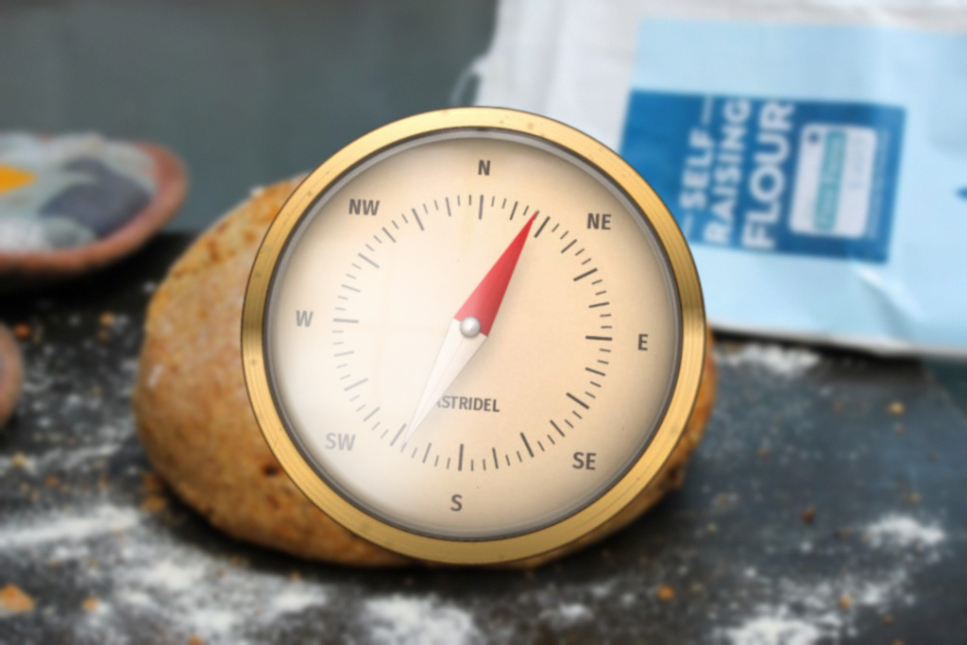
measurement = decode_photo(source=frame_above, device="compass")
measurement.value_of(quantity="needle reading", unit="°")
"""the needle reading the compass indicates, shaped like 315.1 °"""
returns 25 °
